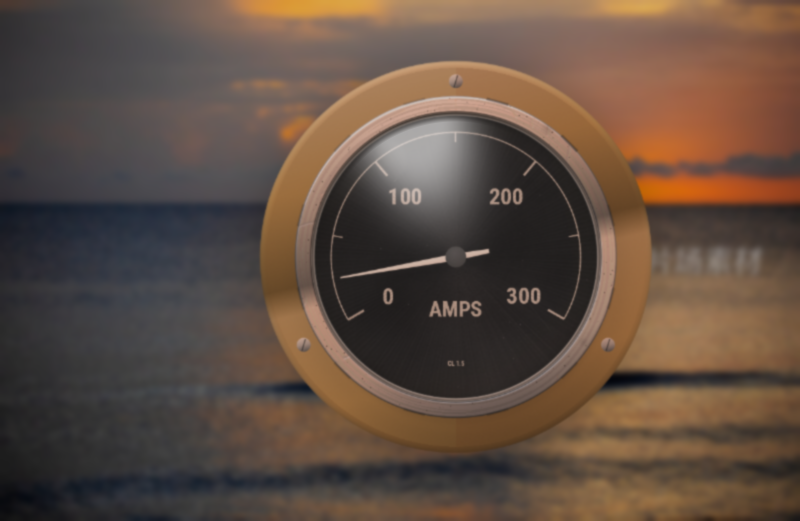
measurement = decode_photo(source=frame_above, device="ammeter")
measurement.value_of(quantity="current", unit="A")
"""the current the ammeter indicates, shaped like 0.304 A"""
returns 25 A
